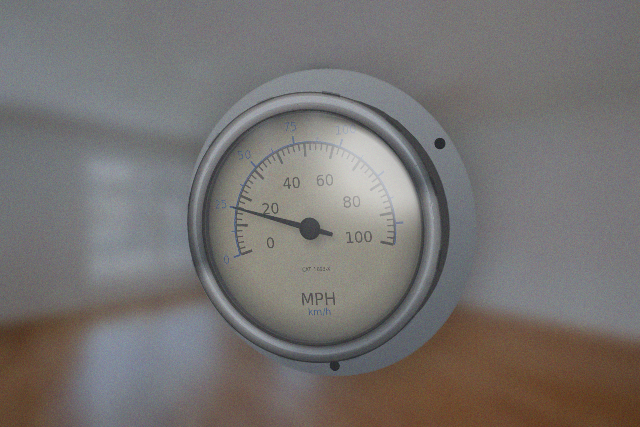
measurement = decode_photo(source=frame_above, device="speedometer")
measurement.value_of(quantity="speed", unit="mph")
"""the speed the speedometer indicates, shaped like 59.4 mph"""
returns 16 mph
